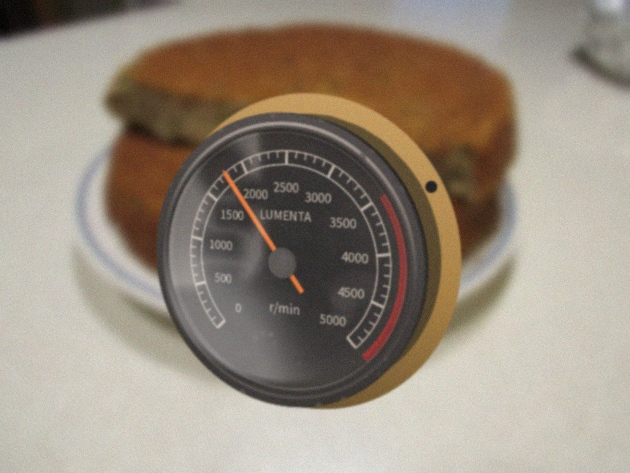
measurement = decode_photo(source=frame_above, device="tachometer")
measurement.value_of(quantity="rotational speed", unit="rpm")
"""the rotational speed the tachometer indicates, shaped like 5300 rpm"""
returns 1800 rpm
